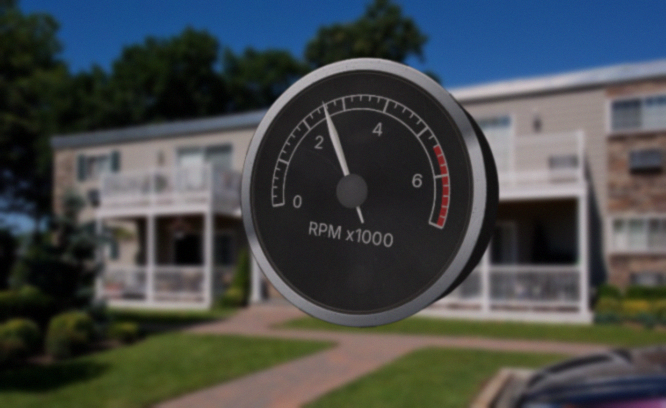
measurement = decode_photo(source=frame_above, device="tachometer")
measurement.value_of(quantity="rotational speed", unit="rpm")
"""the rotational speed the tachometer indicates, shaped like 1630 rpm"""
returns 2600 rpm
